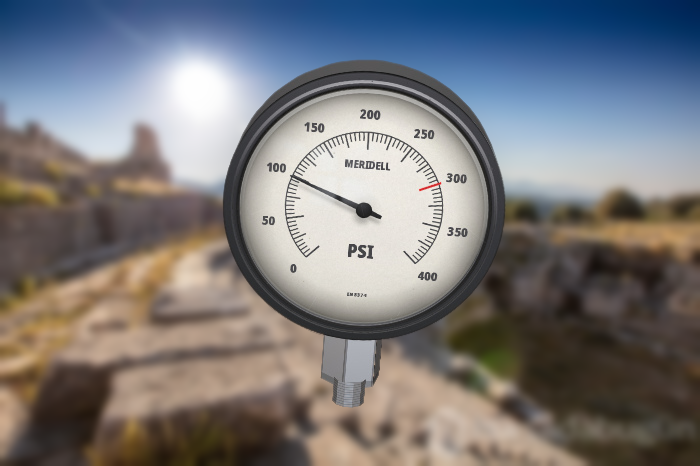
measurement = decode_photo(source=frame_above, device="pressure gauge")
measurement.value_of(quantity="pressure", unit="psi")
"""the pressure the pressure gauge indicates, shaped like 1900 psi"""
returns 100 psi
